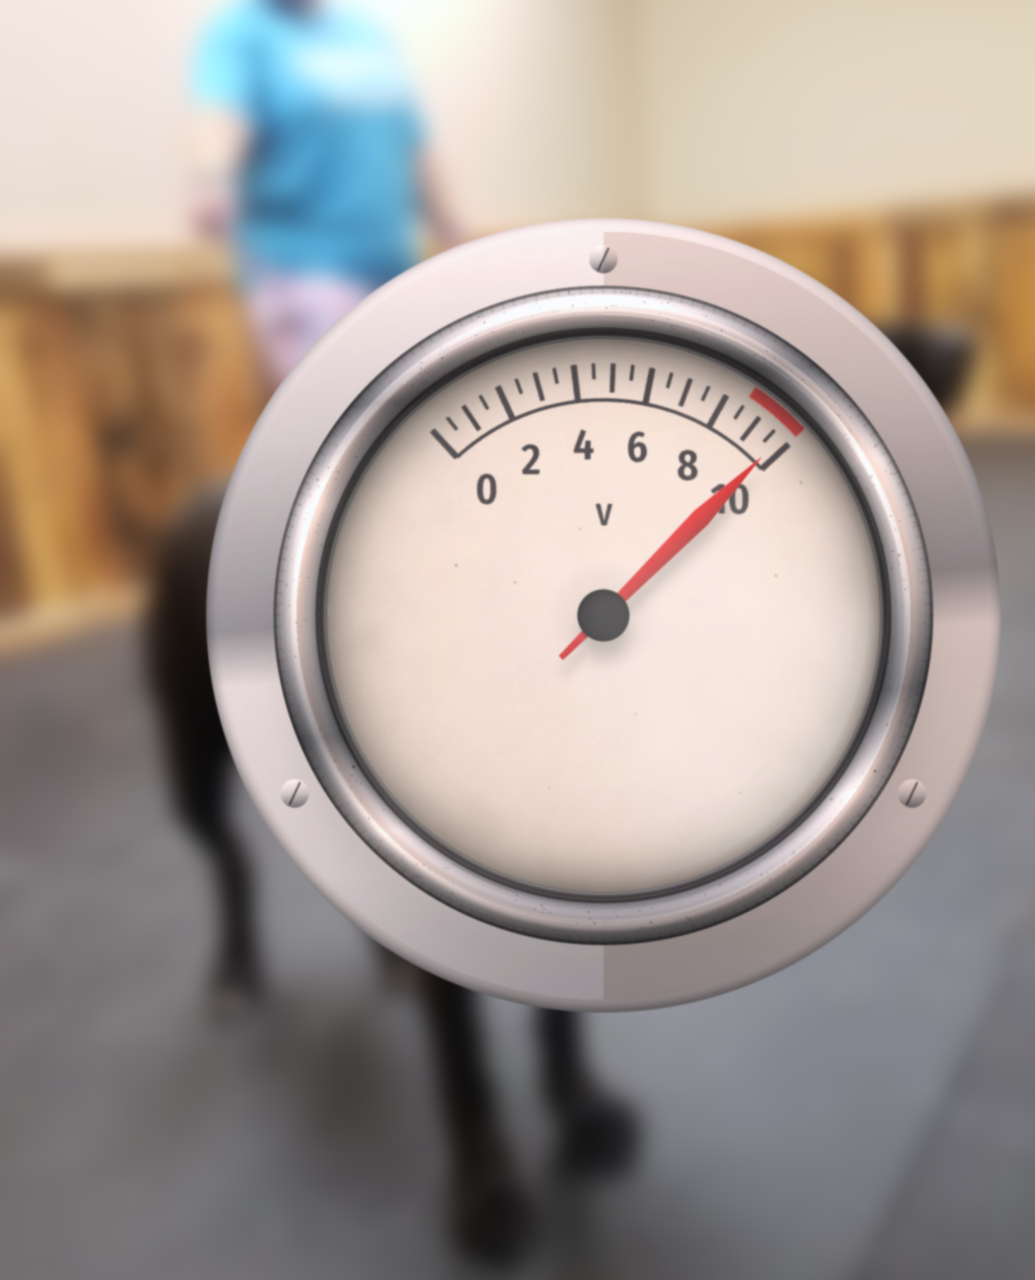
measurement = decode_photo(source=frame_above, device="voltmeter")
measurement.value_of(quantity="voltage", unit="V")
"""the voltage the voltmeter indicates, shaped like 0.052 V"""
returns 9.75 V
